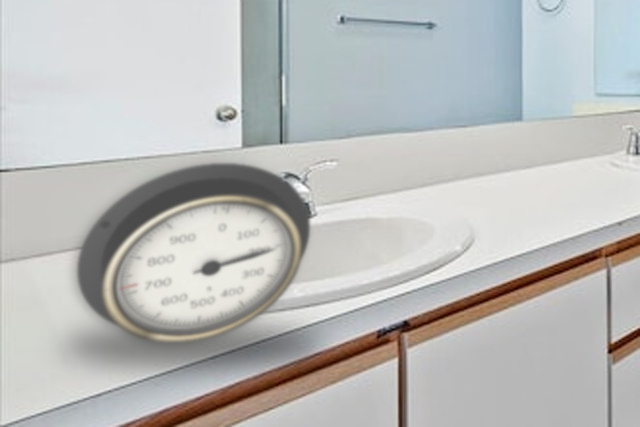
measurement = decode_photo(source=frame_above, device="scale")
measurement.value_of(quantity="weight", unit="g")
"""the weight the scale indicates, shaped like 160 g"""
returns 200 g
